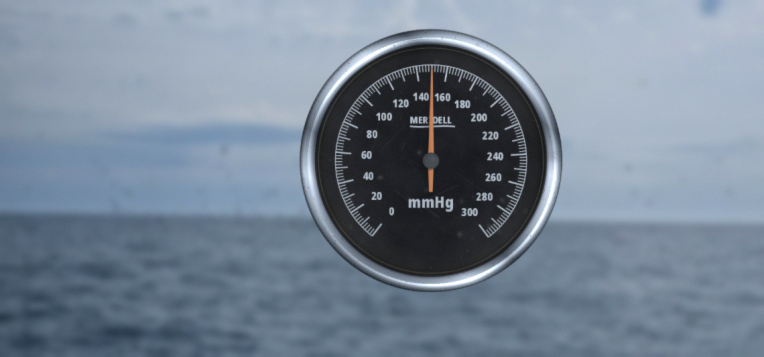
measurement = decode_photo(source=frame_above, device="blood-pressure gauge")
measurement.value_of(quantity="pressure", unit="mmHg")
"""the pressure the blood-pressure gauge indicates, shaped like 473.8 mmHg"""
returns 150 mmHg
